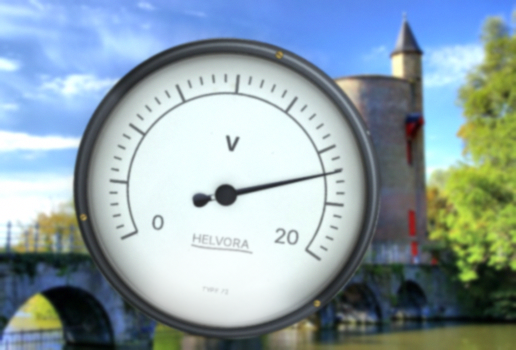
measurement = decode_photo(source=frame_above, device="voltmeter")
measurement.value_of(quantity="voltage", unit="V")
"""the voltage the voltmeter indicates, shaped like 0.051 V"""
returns 16 V
